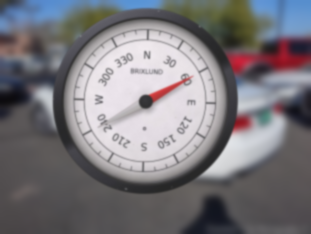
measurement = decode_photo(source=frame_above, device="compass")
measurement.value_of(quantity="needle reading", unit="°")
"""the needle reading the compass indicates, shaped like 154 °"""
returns 60 °
